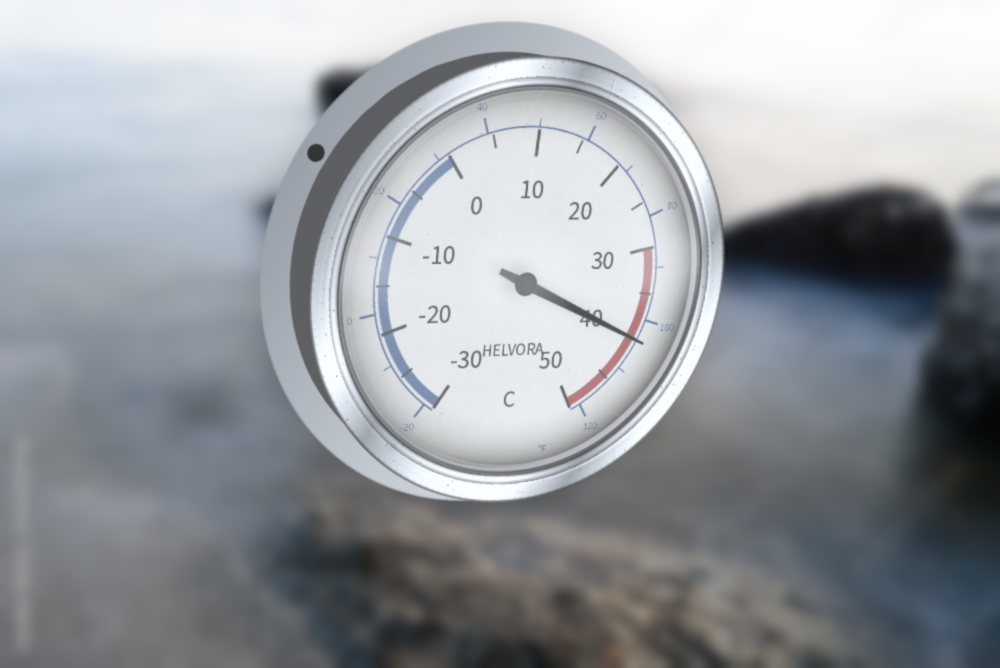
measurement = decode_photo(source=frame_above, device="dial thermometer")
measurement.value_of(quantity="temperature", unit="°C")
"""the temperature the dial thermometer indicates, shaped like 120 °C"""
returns 40 °C
